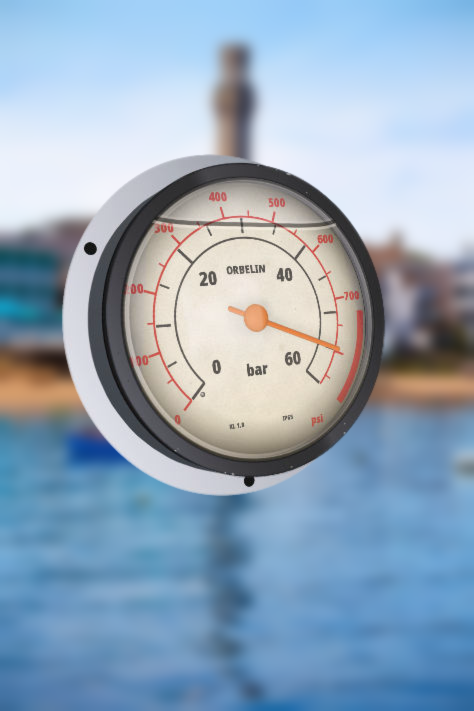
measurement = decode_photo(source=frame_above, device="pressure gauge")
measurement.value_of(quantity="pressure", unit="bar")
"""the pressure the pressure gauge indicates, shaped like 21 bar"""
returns 55 bar
